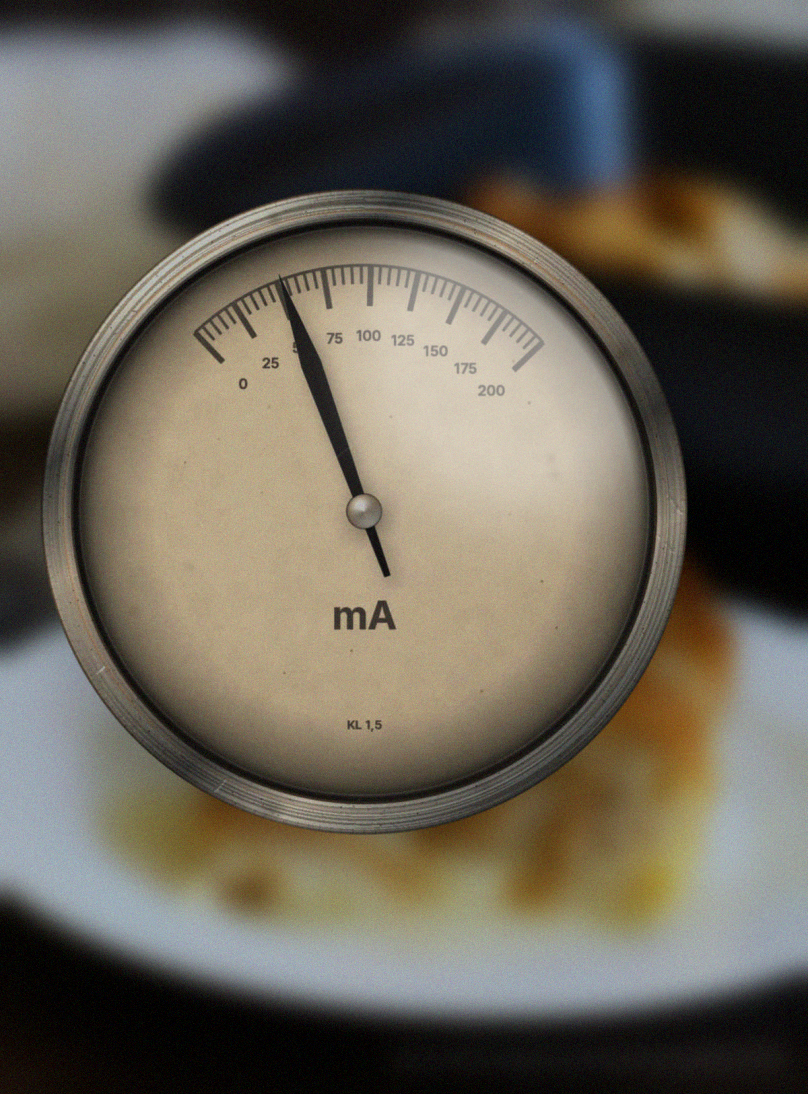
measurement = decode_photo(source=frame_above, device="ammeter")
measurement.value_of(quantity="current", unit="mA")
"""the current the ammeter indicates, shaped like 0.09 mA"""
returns 52.5 mA
